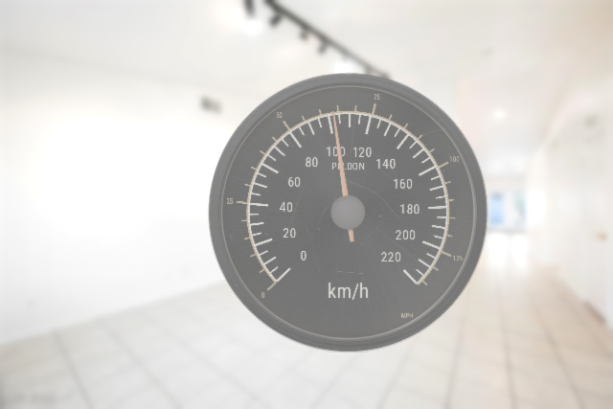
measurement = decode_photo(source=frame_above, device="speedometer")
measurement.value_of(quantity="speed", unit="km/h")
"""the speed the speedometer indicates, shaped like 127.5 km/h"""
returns 102.5 km/h
